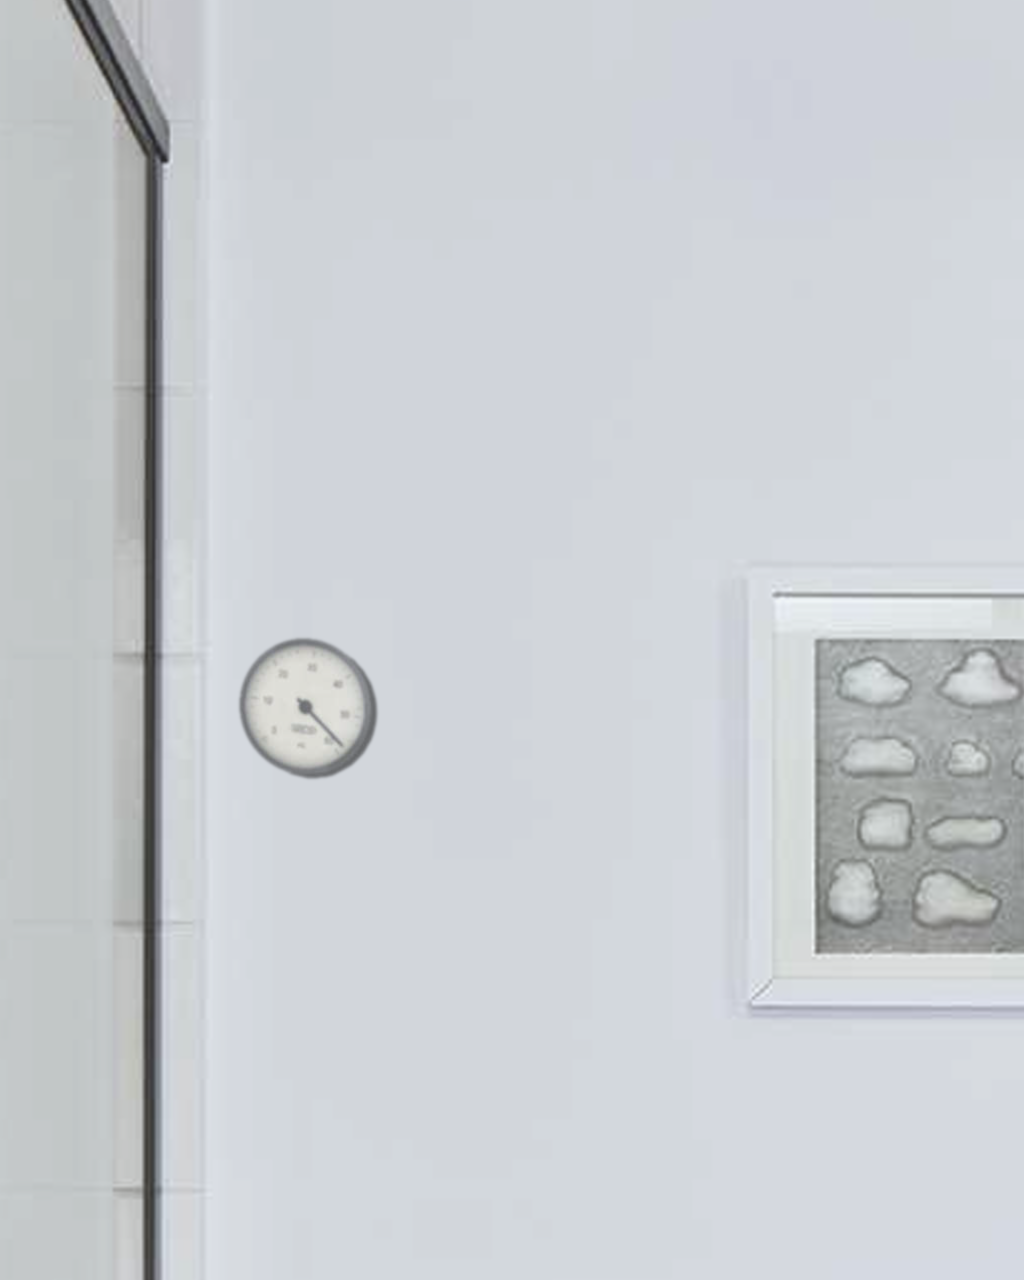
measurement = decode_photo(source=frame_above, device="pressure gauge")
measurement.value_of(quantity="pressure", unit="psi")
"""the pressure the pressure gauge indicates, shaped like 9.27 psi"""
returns 58 psi
